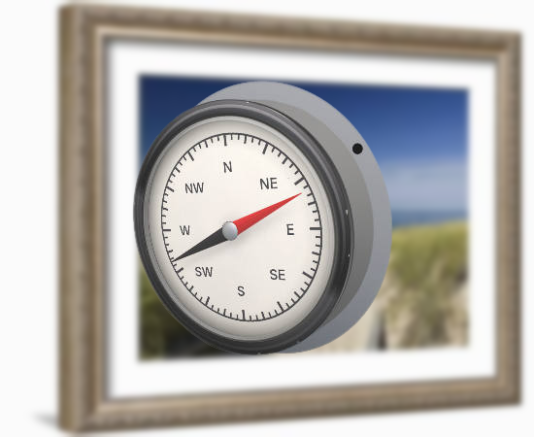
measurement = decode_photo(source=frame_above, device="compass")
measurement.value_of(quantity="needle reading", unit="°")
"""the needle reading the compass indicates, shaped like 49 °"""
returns 67.5 °
